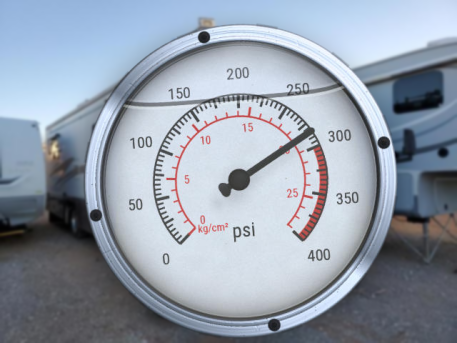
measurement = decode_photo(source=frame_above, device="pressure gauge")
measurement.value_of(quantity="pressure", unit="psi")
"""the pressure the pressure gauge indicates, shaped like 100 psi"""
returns 285 psi
